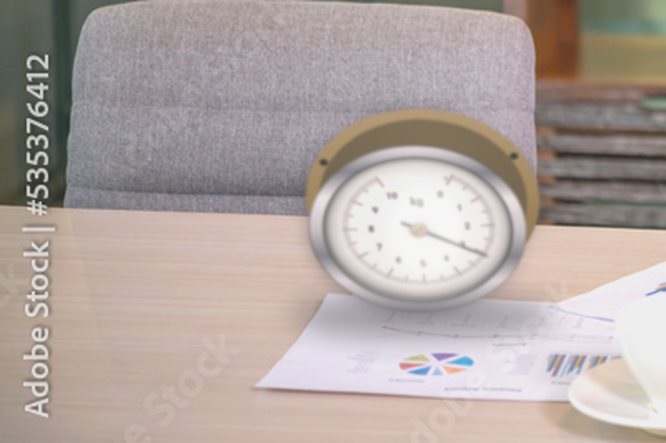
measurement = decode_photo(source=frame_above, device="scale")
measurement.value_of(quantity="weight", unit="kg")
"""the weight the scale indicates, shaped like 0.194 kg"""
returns 3 kg
